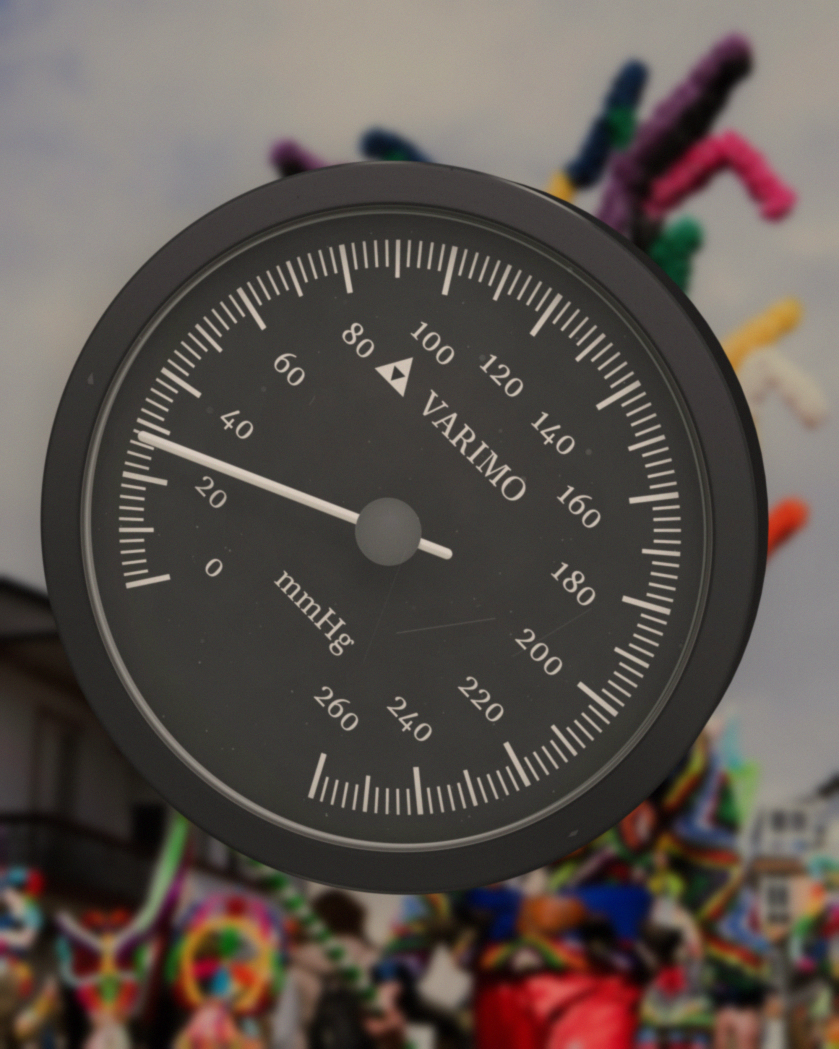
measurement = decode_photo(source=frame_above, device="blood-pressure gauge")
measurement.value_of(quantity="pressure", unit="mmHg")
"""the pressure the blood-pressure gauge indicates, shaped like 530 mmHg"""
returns 28 mmHg
